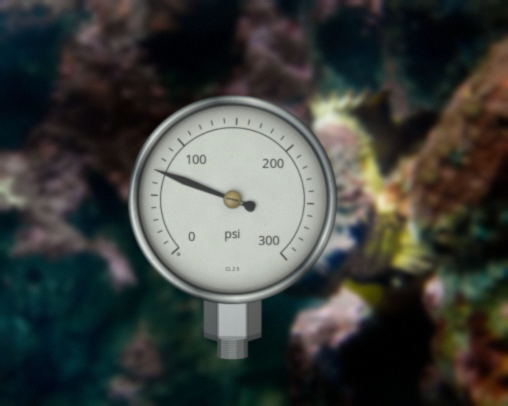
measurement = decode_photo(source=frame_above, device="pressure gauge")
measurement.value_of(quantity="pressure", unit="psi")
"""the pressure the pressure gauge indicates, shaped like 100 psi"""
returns 70 psi
